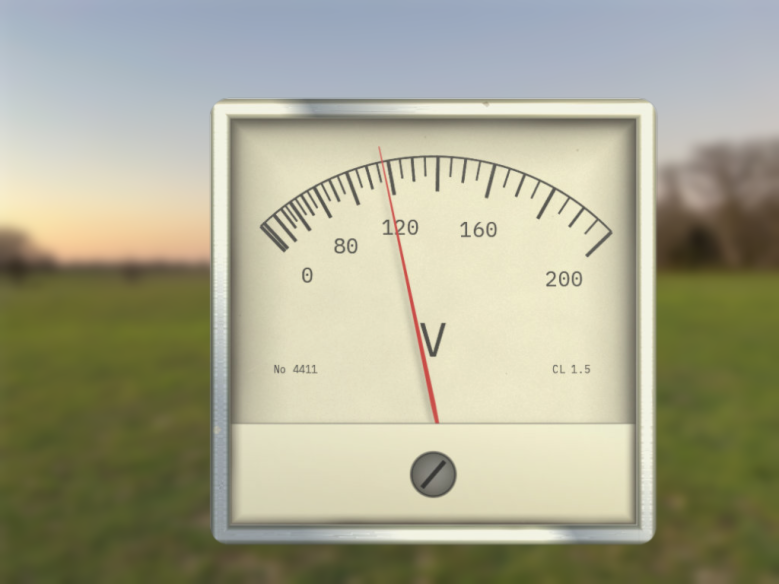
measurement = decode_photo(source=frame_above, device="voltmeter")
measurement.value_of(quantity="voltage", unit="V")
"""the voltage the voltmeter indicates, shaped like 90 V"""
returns 117.5 V
